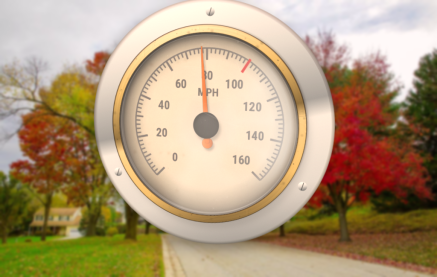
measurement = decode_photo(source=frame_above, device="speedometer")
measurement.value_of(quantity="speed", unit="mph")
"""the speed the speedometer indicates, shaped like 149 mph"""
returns 78 mph
